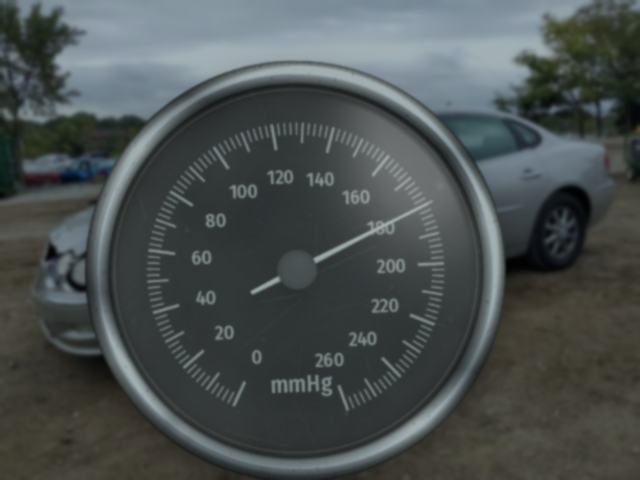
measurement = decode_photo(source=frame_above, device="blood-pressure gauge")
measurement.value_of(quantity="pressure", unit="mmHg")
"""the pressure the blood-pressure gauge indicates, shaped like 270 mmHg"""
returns 180 mmHg
